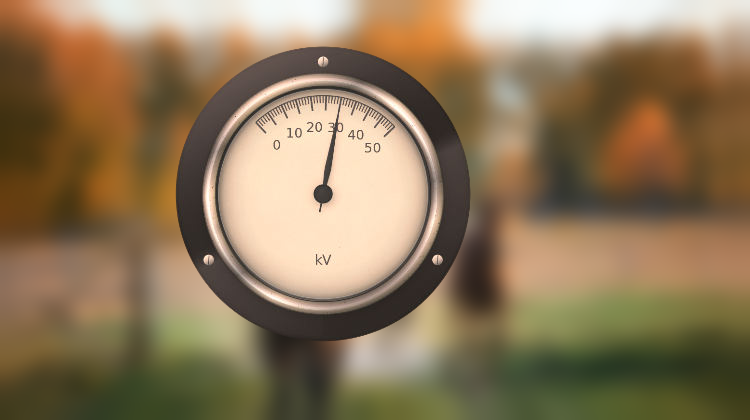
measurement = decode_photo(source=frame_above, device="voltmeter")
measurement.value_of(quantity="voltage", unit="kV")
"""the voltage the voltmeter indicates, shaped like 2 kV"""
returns 30 kV
